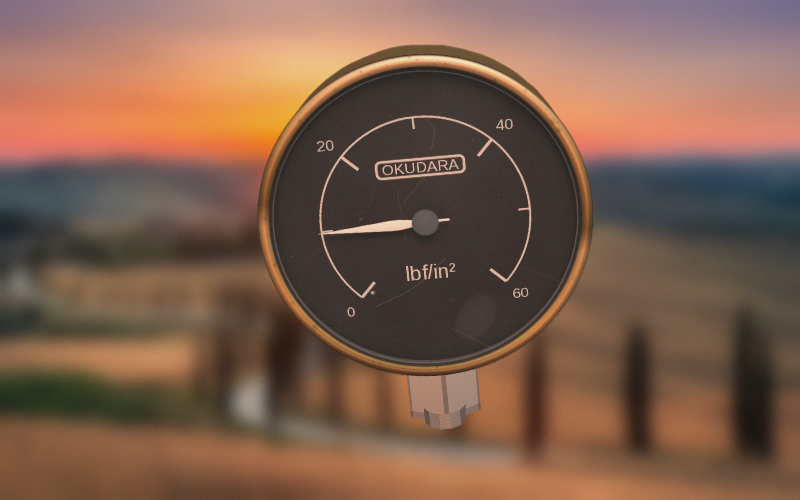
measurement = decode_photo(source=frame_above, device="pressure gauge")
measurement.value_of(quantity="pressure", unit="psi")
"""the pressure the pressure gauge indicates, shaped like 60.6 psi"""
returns 10 psi
